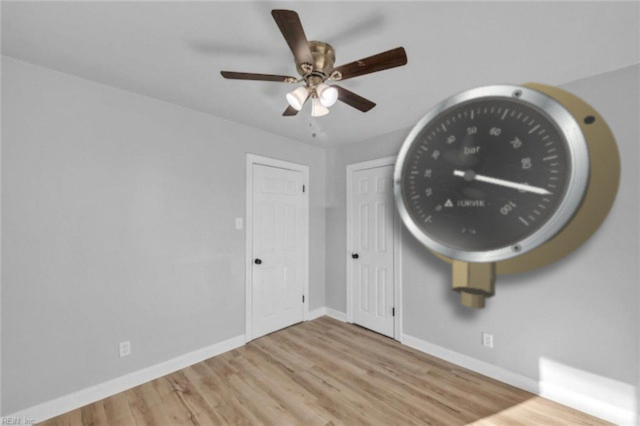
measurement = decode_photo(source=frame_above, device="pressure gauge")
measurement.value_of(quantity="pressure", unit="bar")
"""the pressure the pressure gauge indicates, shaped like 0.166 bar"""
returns 90 bar
